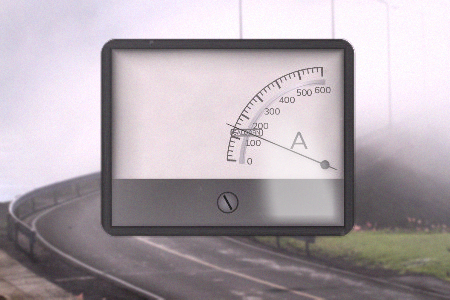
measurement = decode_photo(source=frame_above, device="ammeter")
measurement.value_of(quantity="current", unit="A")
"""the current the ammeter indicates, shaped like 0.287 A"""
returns 140 A
